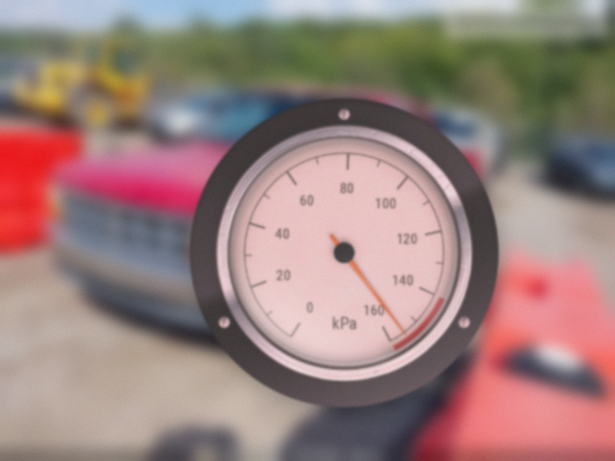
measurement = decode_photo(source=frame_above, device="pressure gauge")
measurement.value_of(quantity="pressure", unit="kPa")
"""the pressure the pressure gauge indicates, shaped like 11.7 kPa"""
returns 155 kPa
